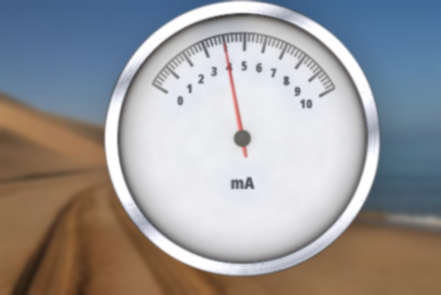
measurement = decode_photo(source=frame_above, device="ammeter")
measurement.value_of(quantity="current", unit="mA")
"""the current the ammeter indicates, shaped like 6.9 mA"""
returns 4 mA
